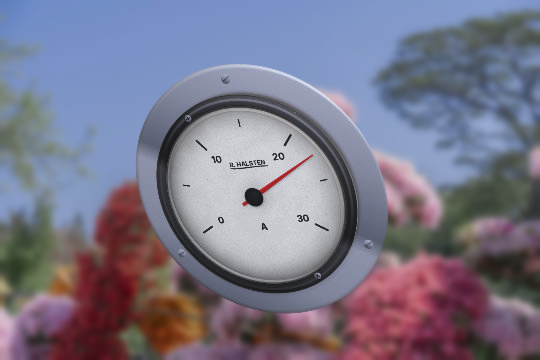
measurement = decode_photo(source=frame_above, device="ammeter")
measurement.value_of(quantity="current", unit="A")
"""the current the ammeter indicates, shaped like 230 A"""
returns 22.5 A
